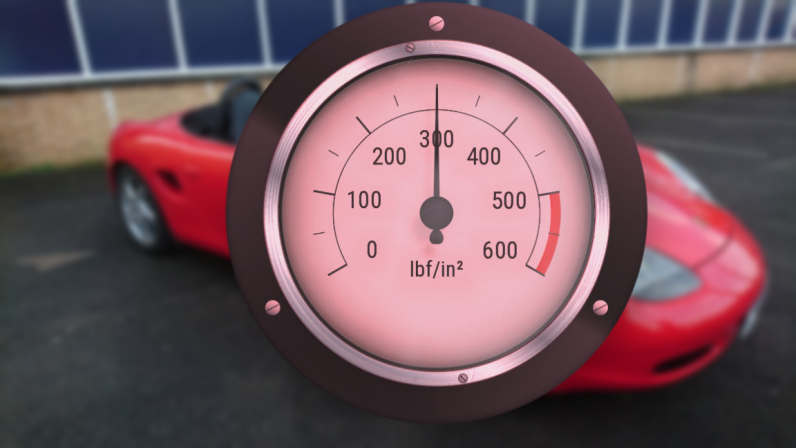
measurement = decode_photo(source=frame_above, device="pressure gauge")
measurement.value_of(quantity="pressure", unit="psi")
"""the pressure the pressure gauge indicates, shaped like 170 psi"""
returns 300 psi
